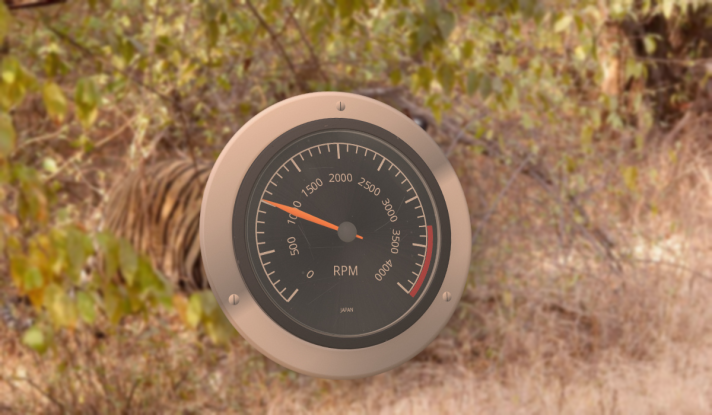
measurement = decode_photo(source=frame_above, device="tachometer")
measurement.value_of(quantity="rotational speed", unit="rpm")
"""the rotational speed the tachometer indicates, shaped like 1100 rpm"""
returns 1000 rpm
